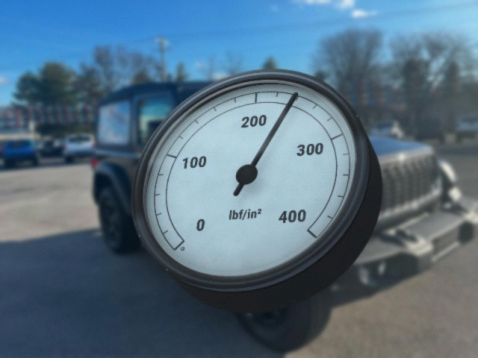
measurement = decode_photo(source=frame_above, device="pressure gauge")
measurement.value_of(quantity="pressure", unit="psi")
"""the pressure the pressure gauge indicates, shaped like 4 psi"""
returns 240 psi
